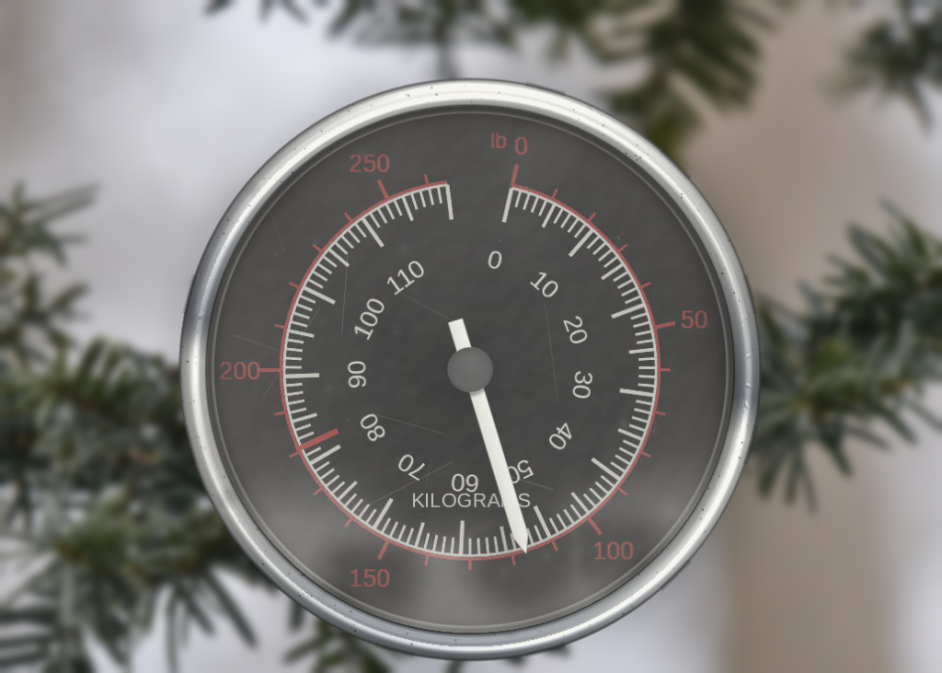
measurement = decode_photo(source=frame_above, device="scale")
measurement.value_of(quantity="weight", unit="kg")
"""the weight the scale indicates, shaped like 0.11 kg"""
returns 53 kg
